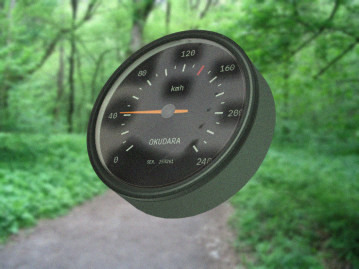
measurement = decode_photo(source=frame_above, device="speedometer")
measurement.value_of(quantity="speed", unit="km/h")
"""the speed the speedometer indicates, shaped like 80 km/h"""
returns 40 km/h
